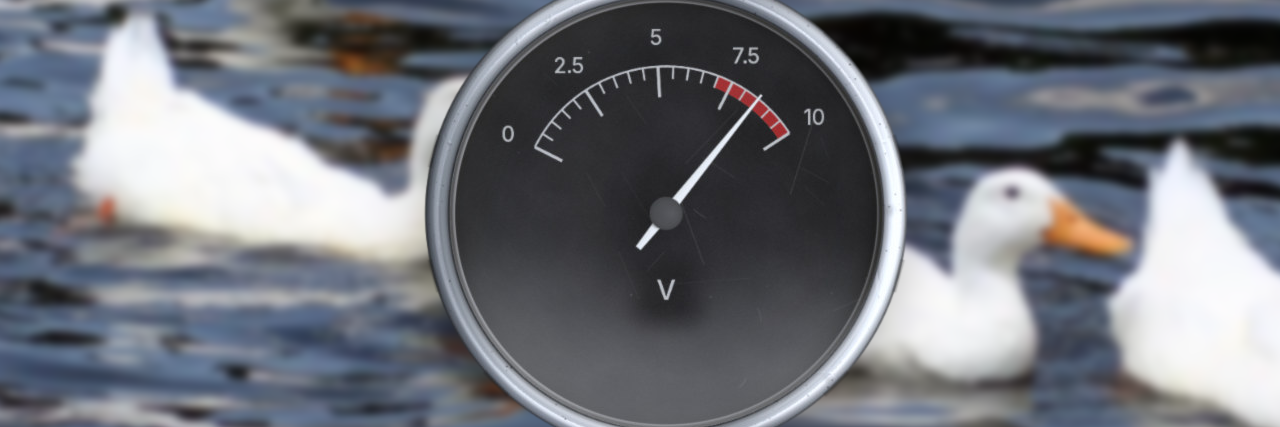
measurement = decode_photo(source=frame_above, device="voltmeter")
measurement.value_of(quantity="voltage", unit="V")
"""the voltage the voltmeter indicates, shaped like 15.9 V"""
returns 8.5 V
